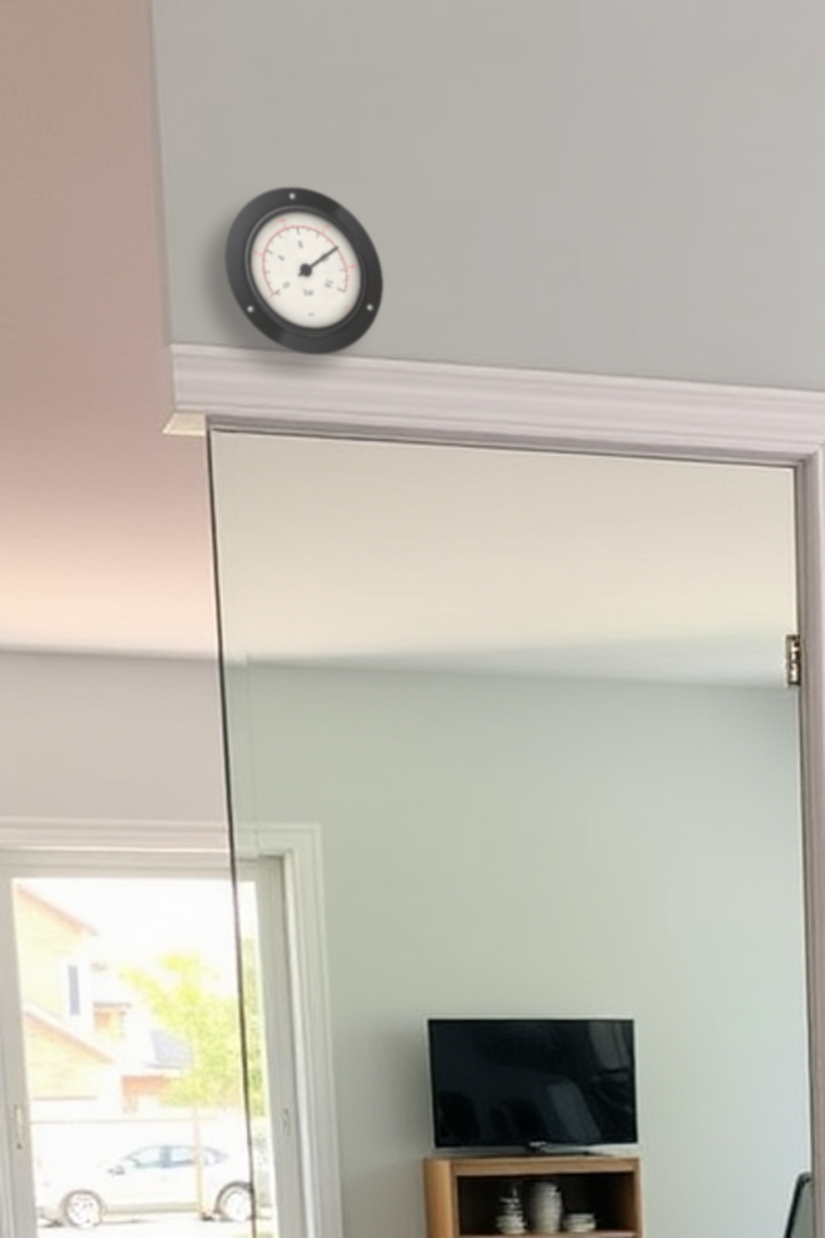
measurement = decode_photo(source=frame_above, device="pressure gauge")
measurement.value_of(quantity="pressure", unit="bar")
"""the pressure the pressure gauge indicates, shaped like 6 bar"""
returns 12 bar
